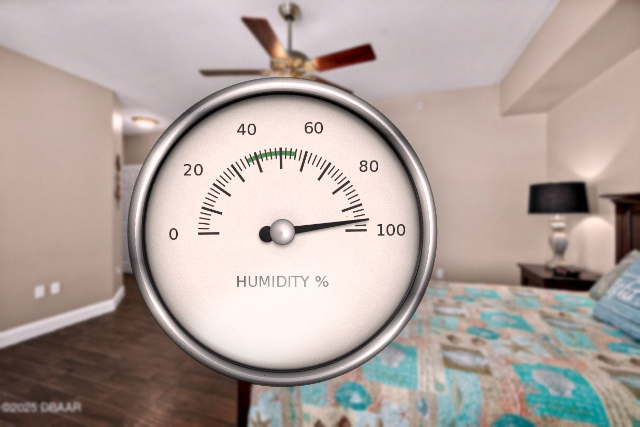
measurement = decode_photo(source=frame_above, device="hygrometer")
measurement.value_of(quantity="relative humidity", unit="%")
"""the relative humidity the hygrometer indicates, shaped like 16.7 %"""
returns 96 %
